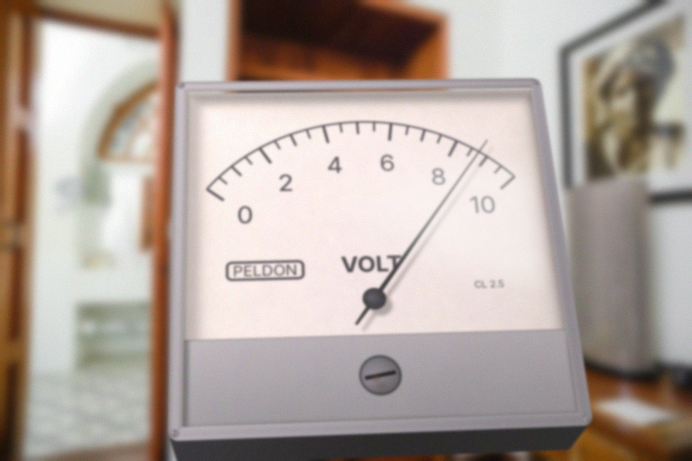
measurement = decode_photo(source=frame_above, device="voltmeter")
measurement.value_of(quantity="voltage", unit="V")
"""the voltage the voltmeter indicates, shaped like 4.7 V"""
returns 8.75 V
